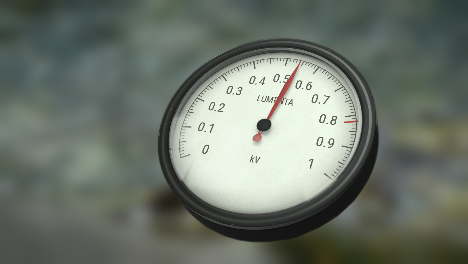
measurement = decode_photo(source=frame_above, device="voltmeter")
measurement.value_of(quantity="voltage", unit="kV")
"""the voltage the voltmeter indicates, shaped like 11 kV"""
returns 0.55 kV
